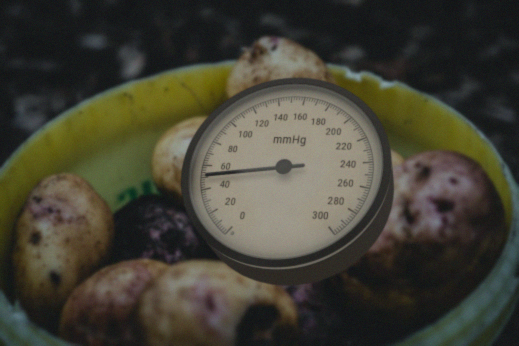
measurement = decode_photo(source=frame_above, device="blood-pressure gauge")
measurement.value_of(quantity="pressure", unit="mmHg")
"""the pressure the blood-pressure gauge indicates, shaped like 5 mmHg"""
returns 50 mmHg
